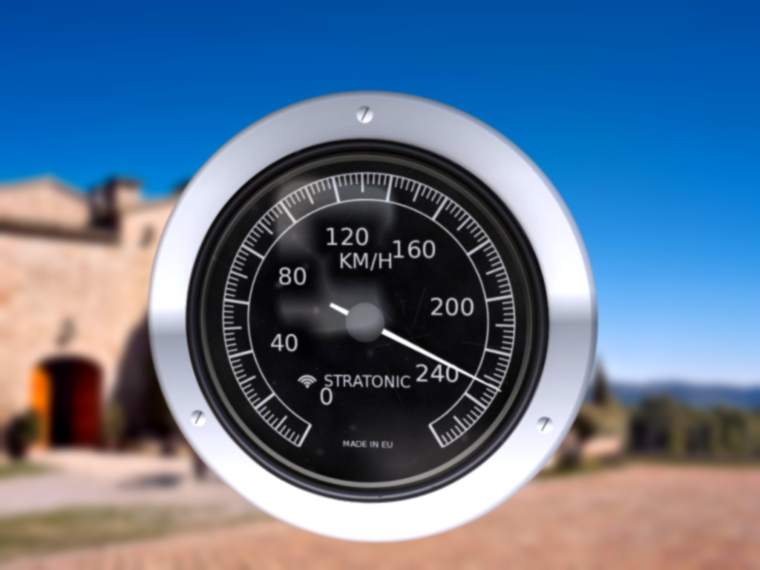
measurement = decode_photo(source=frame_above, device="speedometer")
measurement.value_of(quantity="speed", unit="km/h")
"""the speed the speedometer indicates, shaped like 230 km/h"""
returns 232 km/h
